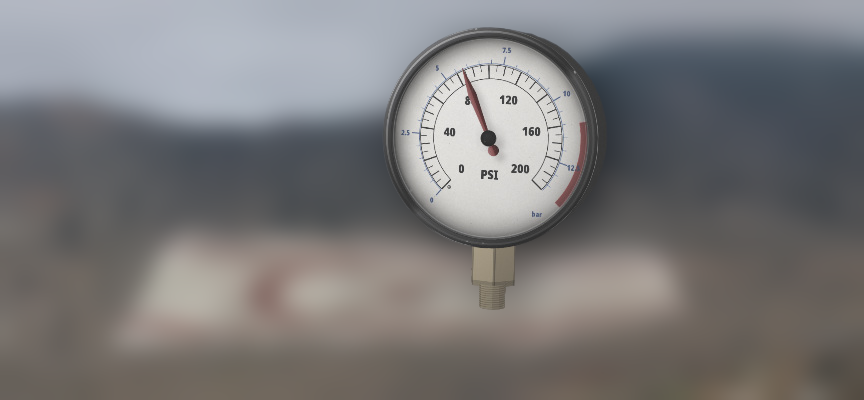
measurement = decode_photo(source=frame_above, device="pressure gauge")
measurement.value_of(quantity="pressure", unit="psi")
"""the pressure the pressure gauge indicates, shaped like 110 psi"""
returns 85 psi
